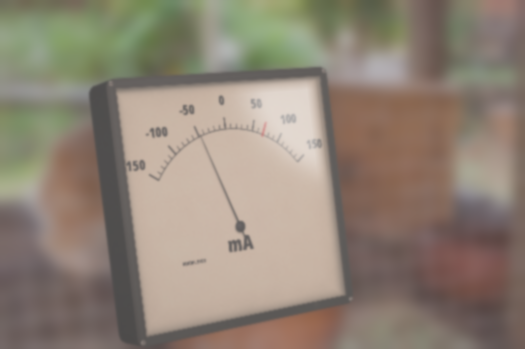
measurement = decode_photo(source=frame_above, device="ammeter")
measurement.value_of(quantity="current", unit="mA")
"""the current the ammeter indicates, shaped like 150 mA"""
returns -50 mA
